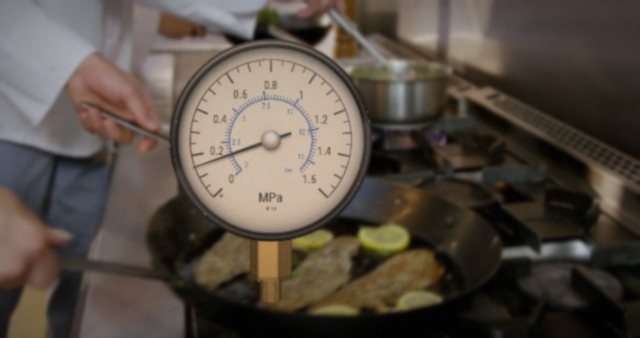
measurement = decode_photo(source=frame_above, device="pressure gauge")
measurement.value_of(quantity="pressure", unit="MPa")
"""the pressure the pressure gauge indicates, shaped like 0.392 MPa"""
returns 0.15 MPa
